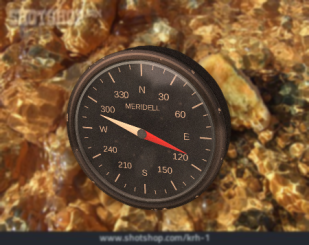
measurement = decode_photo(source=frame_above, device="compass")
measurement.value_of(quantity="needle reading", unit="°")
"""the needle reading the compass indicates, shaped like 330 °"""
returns 110 °
